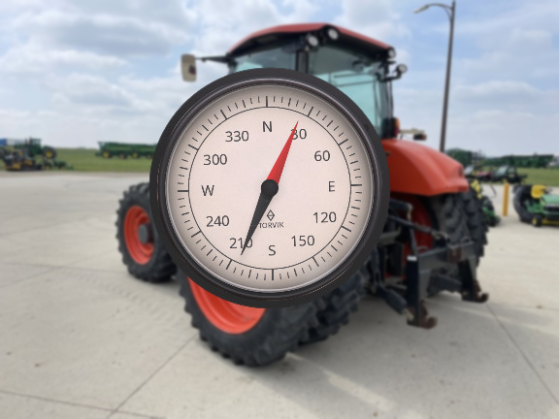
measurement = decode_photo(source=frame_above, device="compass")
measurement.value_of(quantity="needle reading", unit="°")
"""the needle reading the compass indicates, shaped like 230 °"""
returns 25 °
